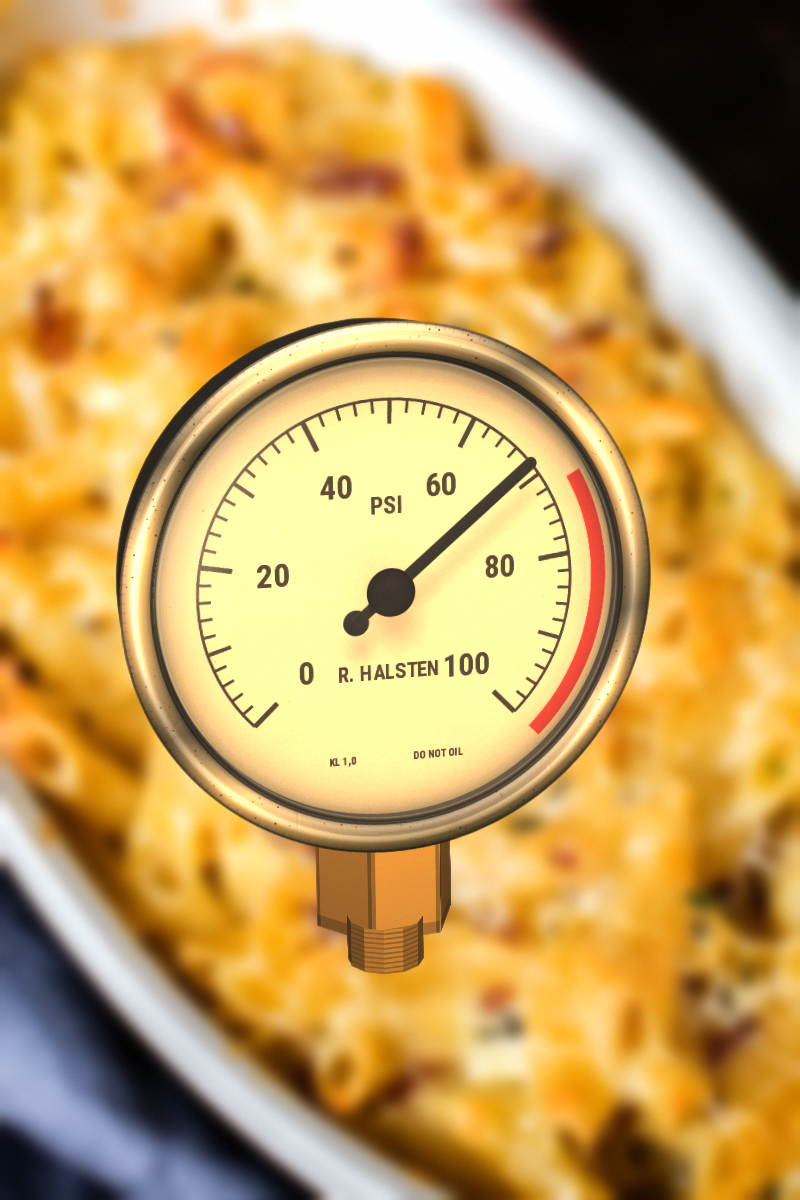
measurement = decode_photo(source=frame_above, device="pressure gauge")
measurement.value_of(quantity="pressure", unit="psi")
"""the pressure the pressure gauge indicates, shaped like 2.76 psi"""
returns 68 psi
